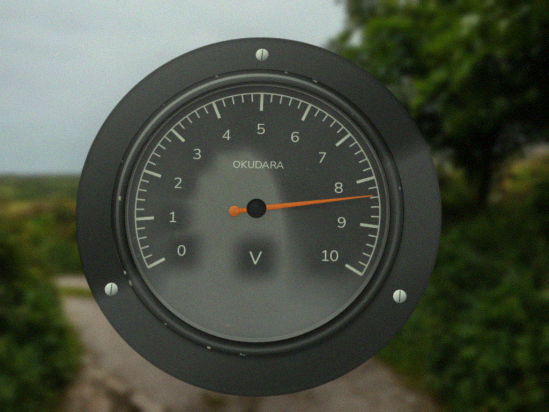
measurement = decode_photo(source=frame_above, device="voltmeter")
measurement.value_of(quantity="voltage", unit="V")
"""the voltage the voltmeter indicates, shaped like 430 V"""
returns 8.4 V
